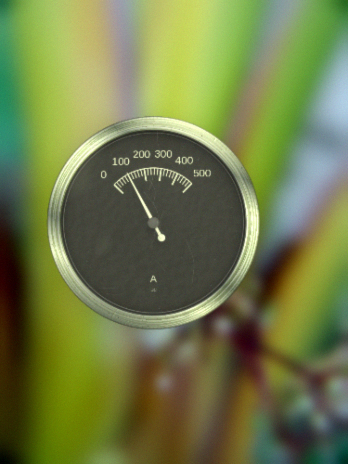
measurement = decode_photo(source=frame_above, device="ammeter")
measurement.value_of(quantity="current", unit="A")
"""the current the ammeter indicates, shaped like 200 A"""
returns 100 A
